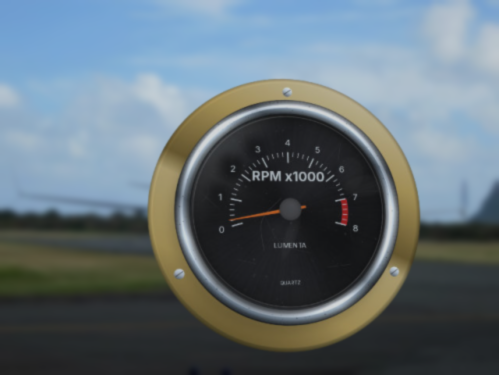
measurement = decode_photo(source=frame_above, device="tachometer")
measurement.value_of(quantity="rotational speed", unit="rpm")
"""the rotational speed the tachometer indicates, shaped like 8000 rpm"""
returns 200 rpm
